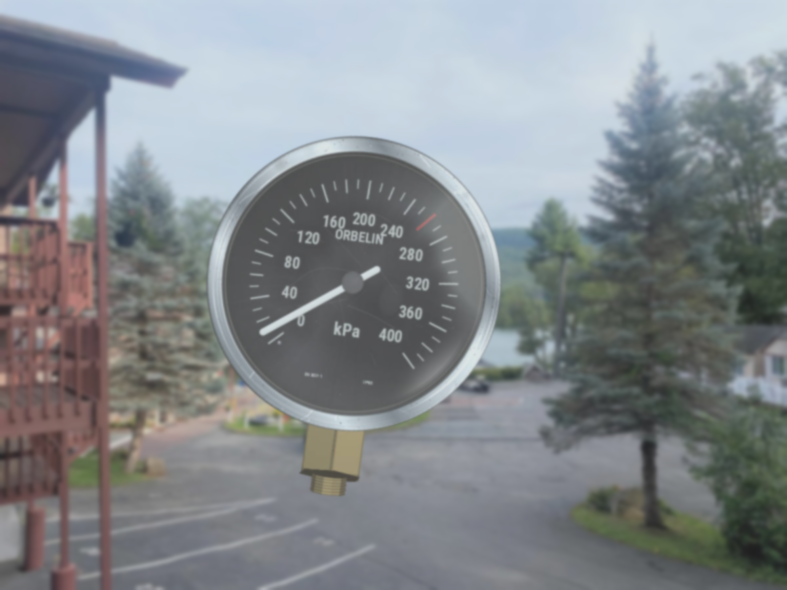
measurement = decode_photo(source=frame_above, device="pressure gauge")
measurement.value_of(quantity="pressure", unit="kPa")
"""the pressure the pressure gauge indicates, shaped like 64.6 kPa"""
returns 10 kPa
